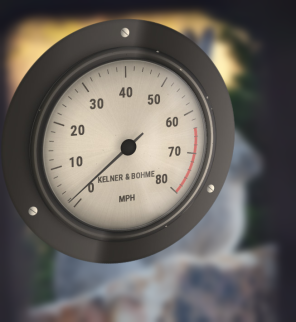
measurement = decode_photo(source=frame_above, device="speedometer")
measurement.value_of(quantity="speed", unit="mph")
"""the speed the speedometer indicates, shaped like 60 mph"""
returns 2 mph
